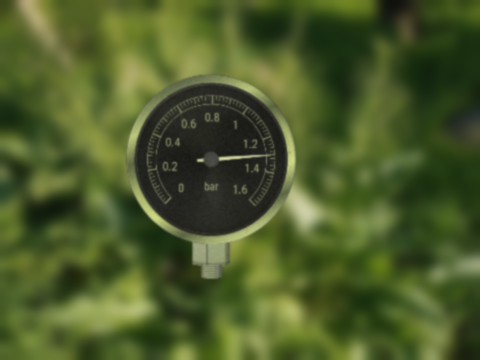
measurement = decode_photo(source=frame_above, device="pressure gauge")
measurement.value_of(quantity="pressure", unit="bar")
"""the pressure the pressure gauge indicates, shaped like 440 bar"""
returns 1.3 bar
